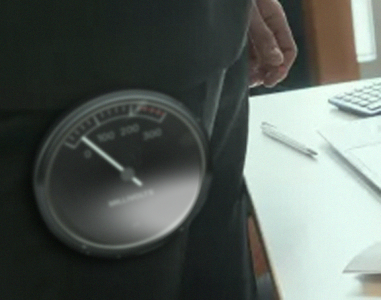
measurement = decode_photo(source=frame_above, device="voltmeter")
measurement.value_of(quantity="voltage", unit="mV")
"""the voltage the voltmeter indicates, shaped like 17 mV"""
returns 40 mV
